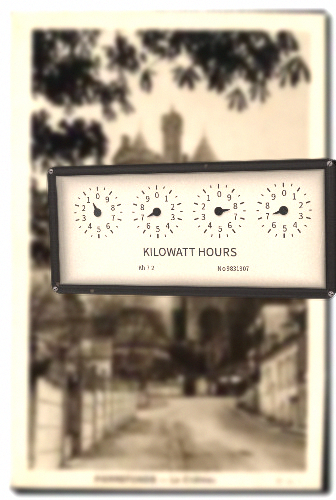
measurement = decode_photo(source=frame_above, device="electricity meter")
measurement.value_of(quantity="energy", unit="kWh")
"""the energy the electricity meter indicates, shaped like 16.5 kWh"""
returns 677 kWh
